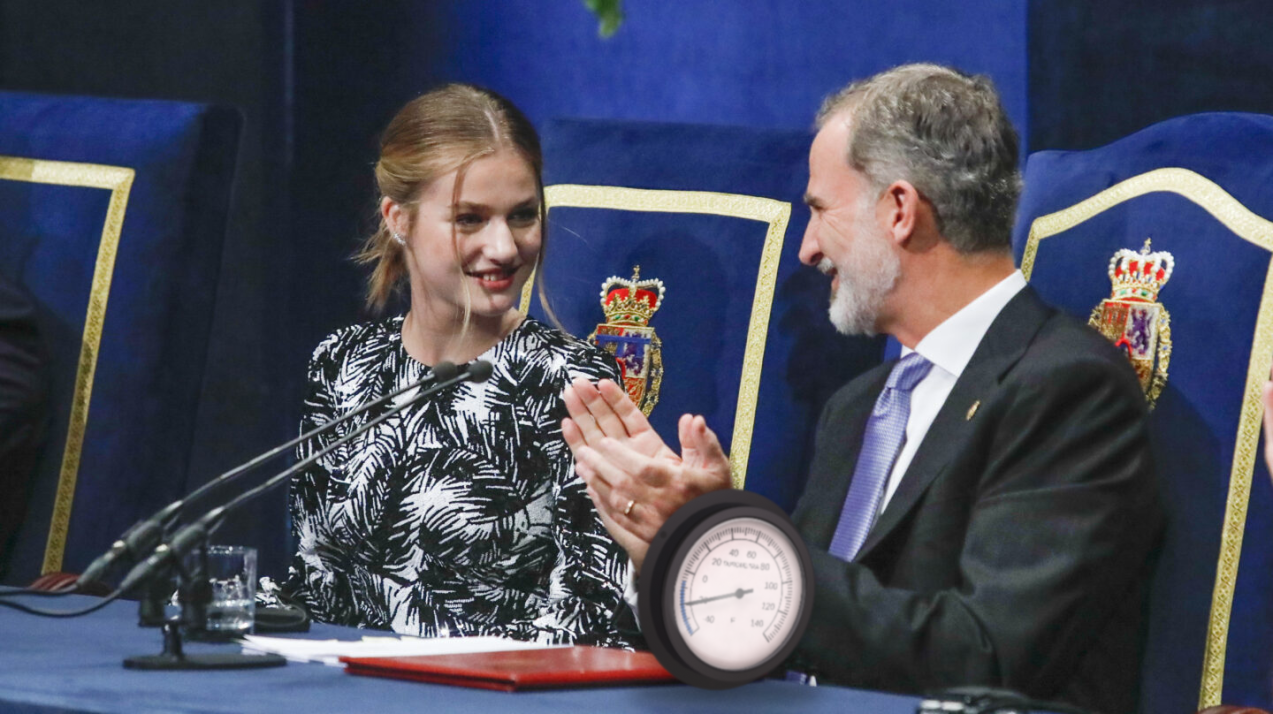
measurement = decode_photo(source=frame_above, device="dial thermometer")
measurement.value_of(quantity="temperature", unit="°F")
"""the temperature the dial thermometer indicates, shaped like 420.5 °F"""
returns -20 °F
